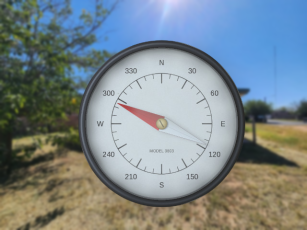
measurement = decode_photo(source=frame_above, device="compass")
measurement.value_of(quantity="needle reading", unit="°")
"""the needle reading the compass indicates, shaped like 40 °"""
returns 295 °
